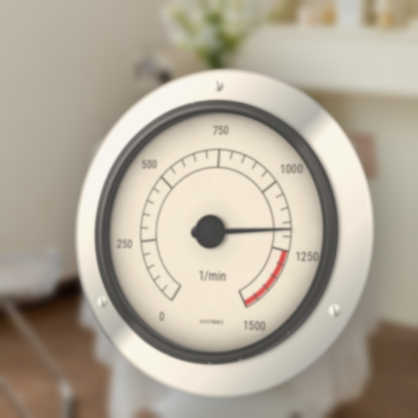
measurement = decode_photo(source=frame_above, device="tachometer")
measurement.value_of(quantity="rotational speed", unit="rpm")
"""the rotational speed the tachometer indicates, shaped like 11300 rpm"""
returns 1175 rpm
